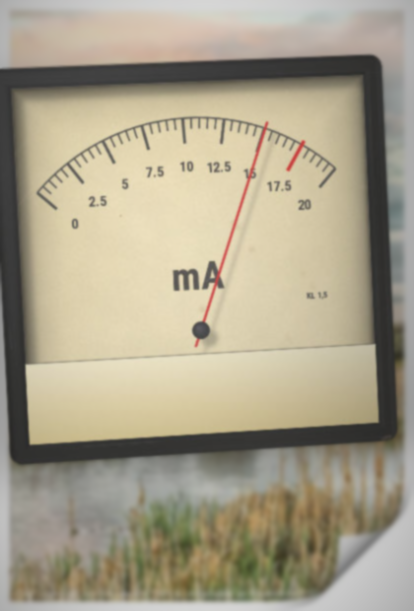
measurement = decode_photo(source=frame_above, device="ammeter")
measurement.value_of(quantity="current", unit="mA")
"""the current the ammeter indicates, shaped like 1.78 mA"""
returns 15 mA
